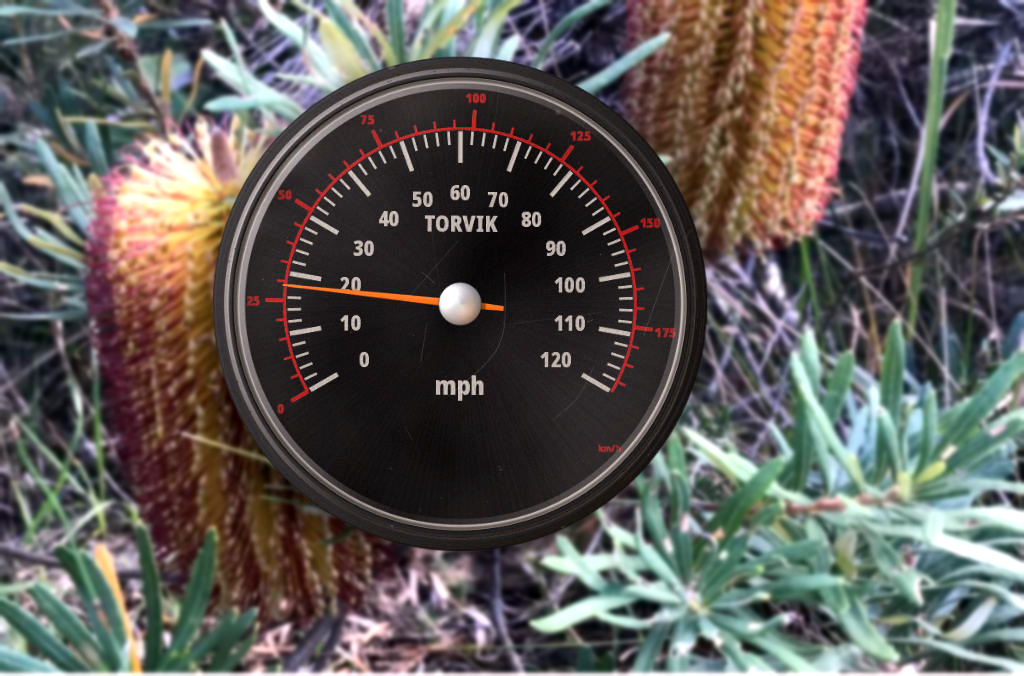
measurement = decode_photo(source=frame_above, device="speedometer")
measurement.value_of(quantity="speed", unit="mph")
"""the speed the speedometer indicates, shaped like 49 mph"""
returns 18 mph
